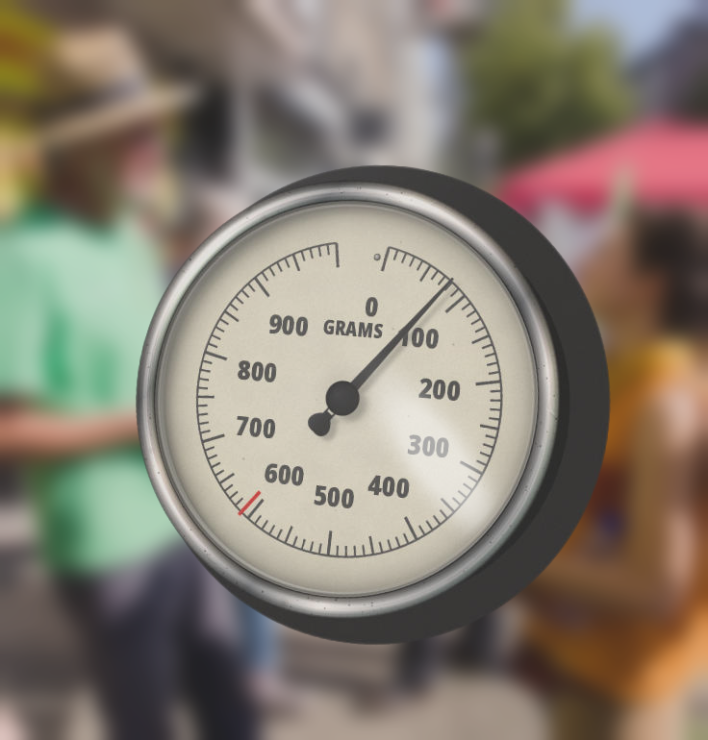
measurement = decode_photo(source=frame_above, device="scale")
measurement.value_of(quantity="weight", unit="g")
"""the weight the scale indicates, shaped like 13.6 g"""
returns 80 g
